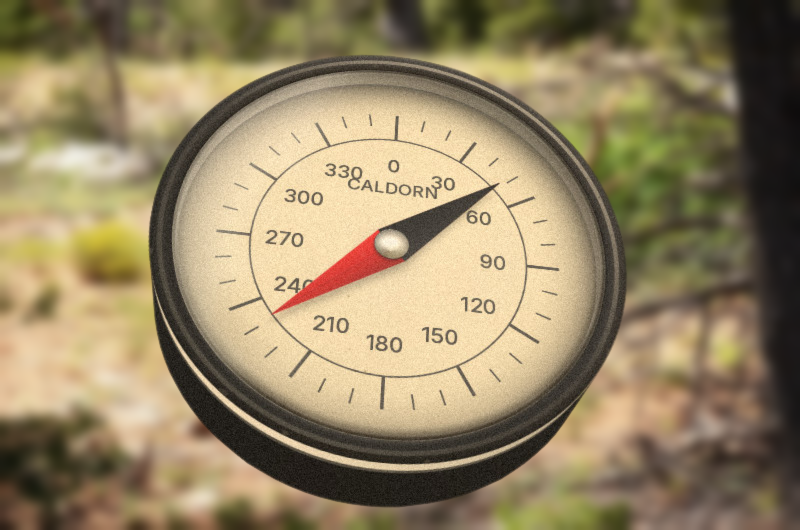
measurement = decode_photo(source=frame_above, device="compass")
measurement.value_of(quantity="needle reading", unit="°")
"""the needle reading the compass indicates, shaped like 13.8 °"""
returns 230 °
